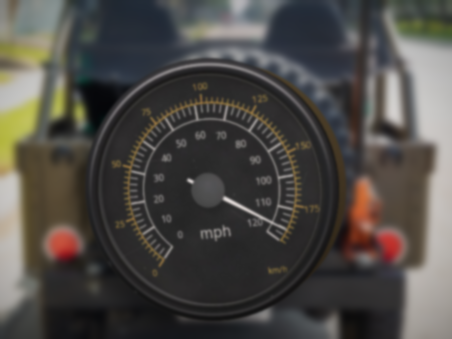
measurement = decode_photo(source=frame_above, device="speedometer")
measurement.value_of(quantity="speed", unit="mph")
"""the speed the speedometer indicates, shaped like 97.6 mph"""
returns 116 mph
